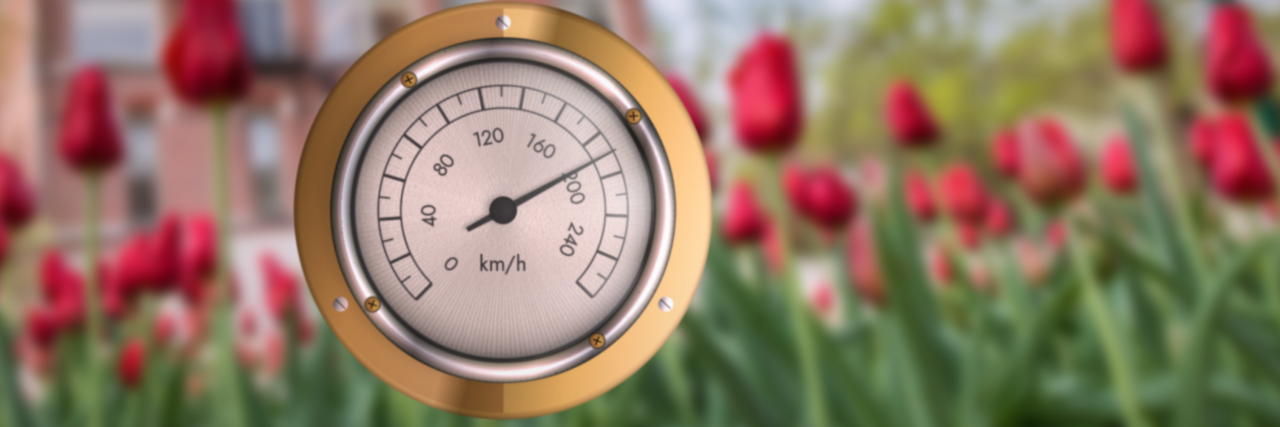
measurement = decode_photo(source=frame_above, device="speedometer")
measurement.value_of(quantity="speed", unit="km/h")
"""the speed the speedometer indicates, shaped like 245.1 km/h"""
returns 190 km/h
